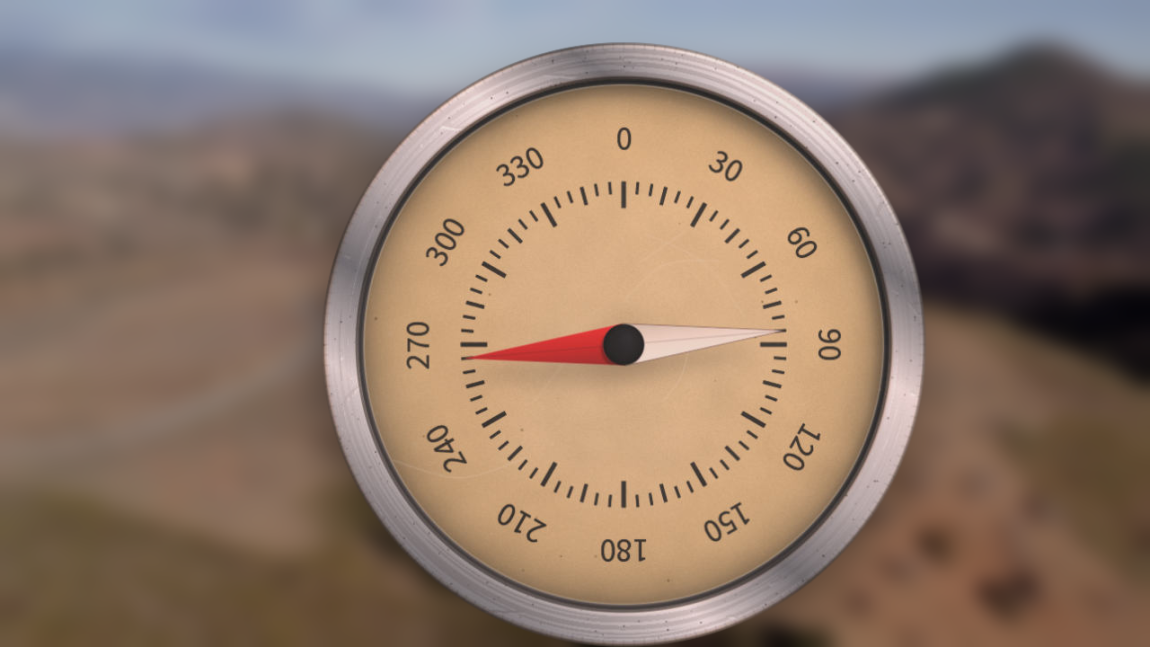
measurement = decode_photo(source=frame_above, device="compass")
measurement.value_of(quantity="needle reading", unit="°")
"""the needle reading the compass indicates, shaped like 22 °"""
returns 265 °
